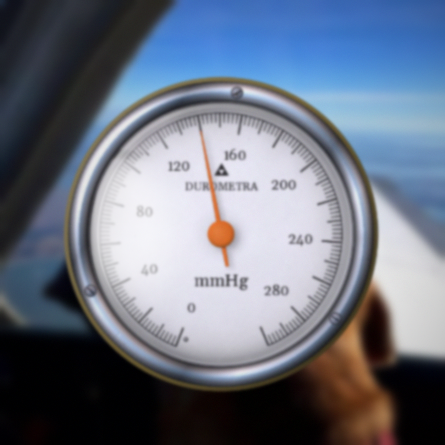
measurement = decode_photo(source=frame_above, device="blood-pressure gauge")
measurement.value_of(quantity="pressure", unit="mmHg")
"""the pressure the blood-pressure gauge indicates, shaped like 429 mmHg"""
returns 140 mmHg
